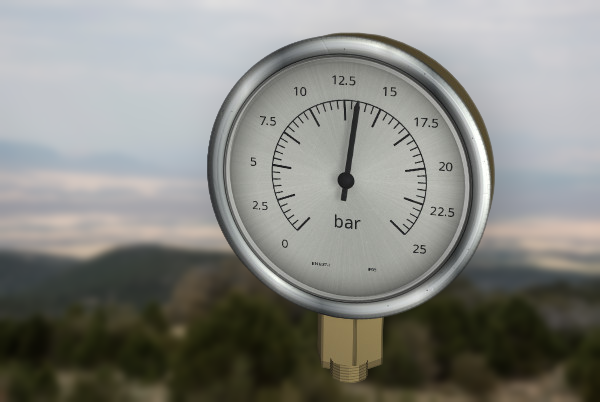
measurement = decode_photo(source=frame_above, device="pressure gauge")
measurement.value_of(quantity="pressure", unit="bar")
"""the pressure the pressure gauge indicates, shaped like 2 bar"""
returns 13.5 bar
